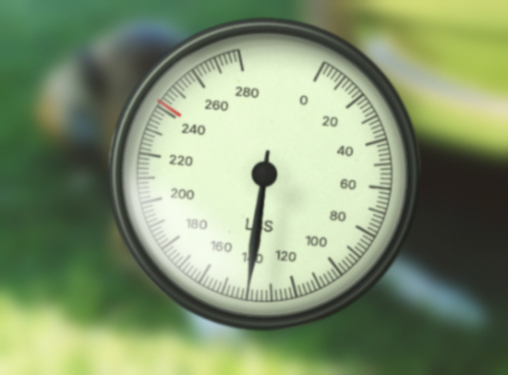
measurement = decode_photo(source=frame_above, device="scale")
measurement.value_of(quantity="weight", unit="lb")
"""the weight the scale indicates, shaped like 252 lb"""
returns 140 lb
